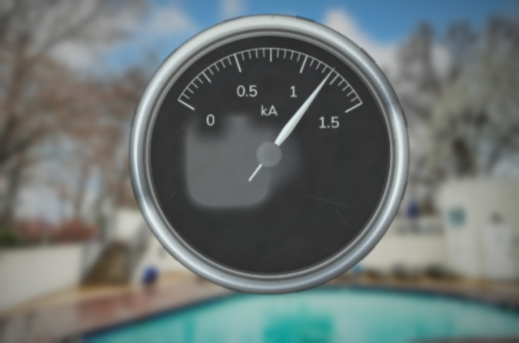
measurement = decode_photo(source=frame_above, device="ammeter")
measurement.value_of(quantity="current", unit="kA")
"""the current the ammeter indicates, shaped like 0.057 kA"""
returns 1.2 kA
